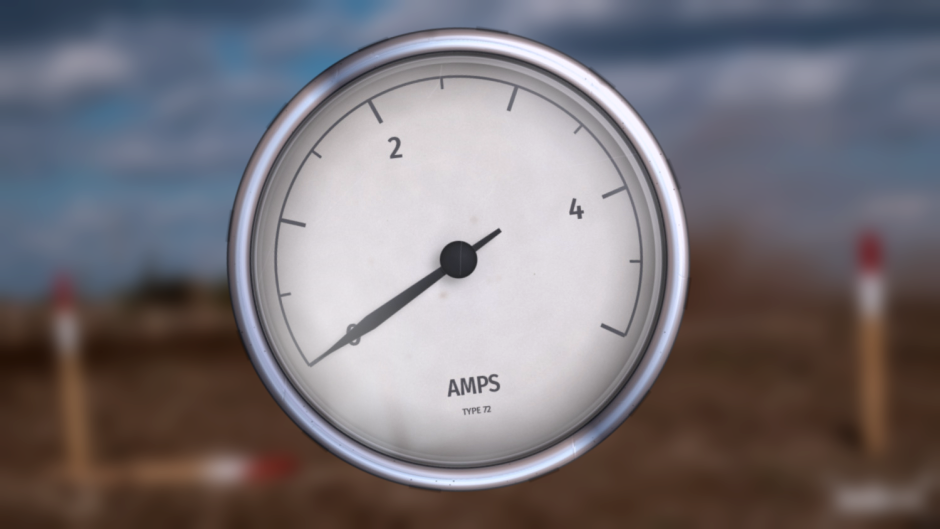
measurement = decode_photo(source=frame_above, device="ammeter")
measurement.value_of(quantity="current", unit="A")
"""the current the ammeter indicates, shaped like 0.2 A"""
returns 0 A
